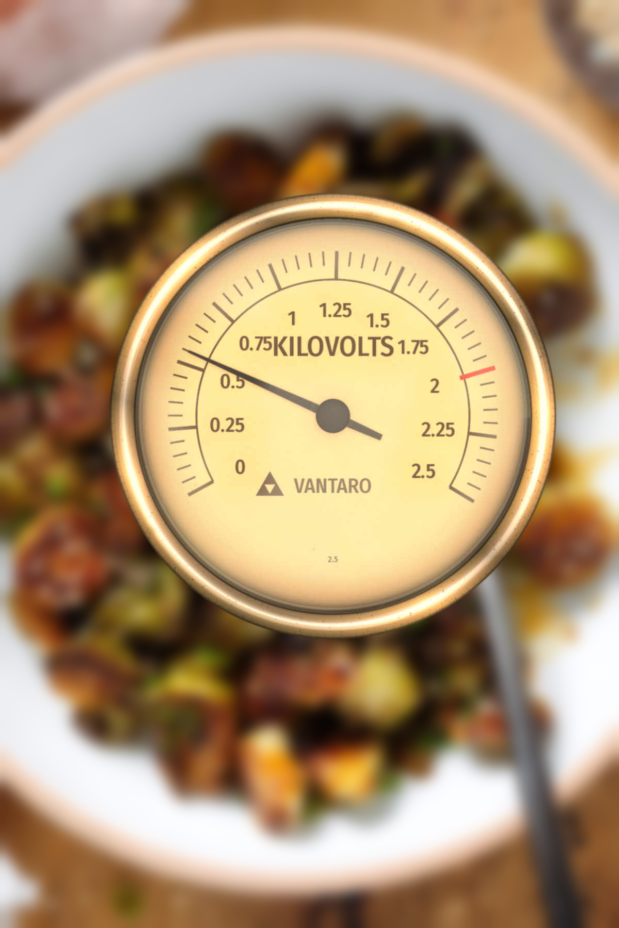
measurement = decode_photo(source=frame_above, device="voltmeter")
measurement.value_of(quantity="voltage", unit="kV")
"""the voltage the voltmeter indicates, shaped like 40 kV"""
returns 0.55 kV
